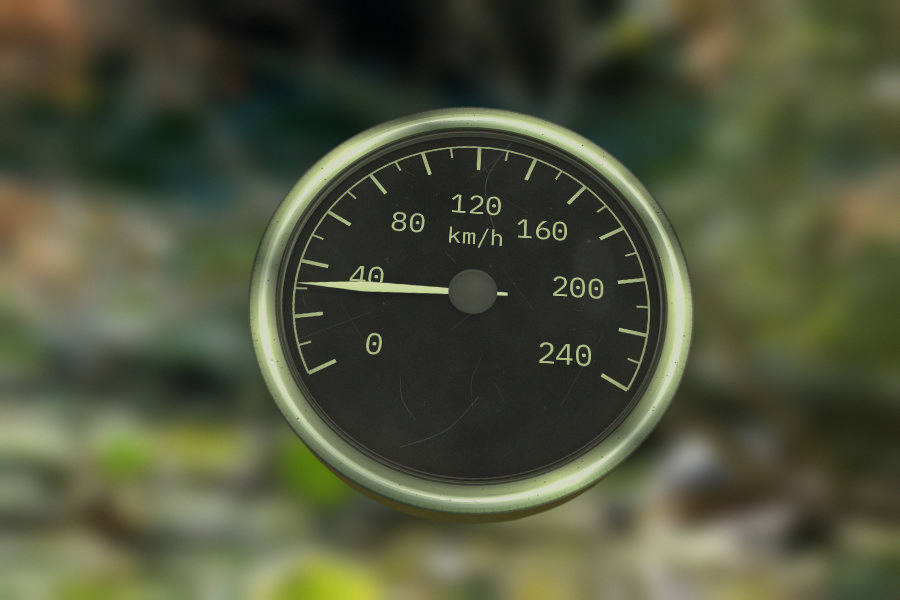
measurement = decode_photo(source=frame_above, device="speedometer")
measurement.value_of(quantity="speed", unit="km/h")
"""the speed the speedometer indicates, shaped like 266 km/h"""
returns 30 km/h
